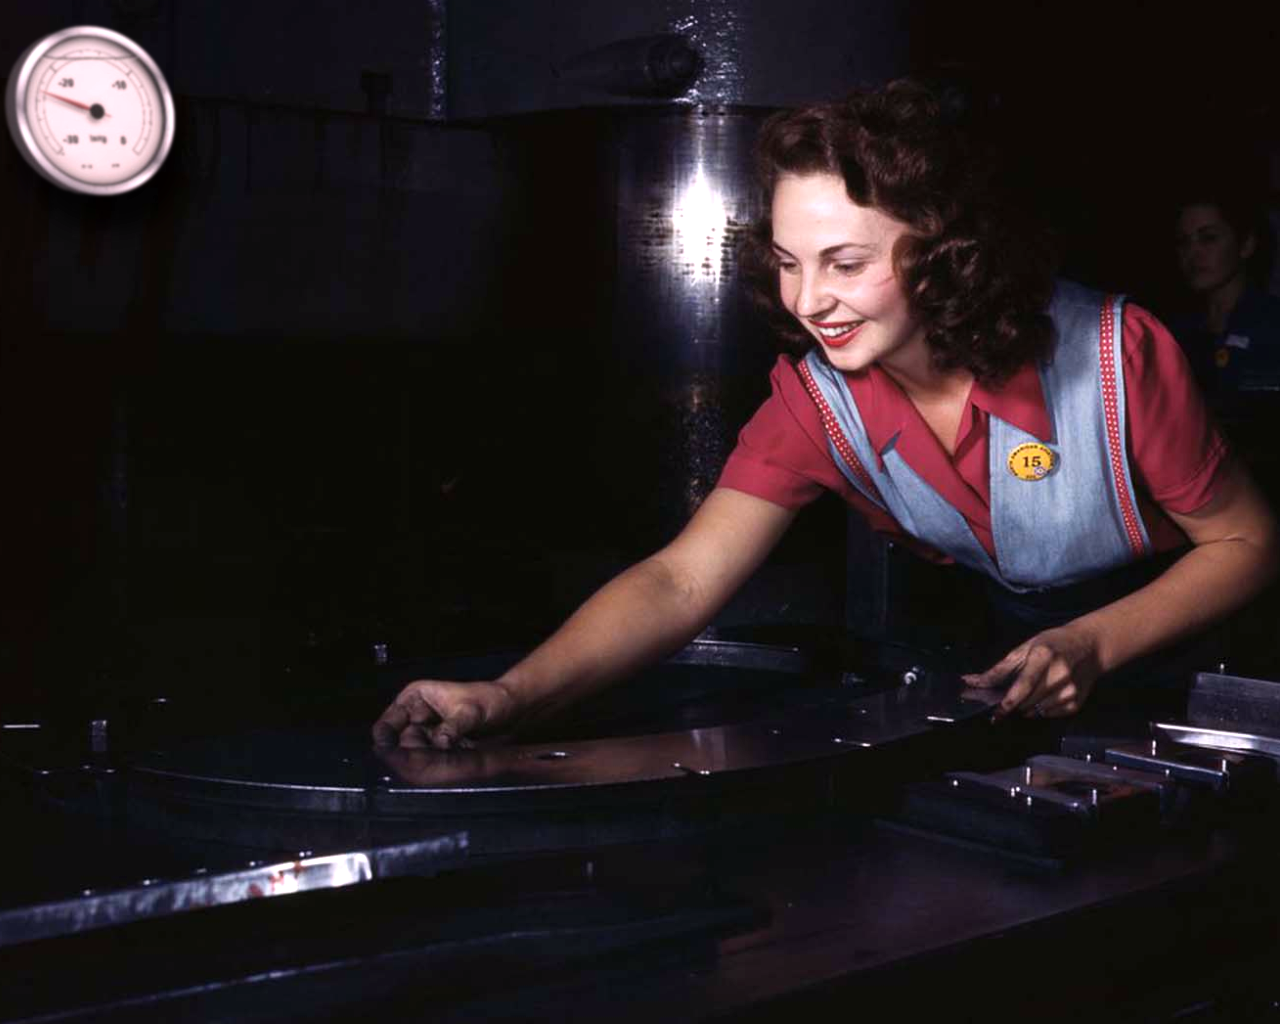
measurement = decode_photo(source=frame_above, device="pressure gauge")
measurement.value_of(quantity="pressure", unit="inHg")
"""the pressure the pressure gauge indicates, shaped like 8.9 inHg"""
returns -23 inHg
